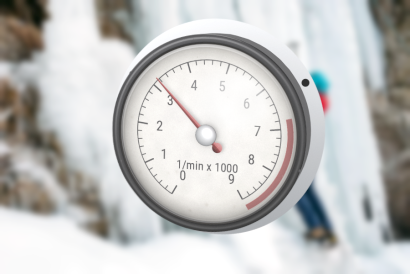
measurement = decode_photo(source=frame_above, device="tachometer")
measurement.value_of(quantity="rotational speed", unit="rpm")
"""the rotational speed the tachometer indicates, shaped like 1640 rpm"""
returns 3200 rpm
